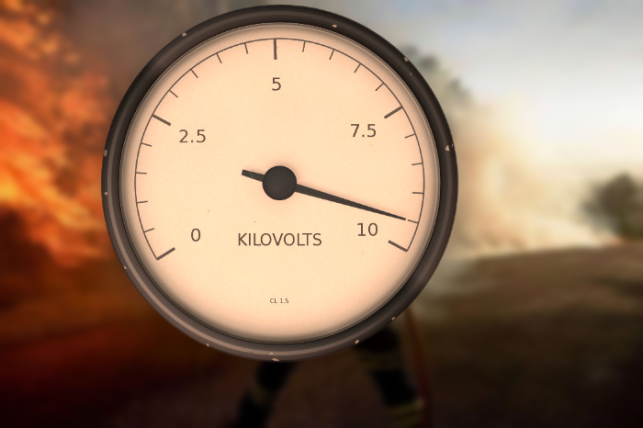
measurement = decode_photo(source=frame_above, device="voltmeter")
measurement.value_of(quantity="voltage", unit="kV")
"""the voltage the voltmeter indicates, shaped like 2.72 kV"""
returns 9.5 kV
